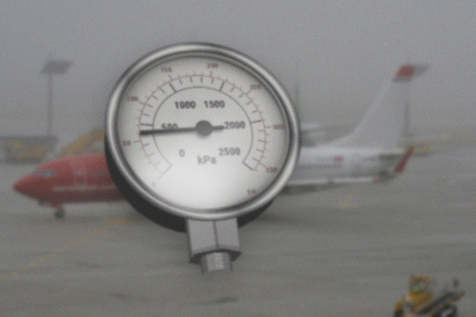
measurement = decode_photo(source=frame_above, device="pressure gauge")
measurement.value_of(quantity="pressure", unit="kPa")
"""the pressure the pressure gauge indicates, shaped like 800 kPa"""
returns 400 kPa
